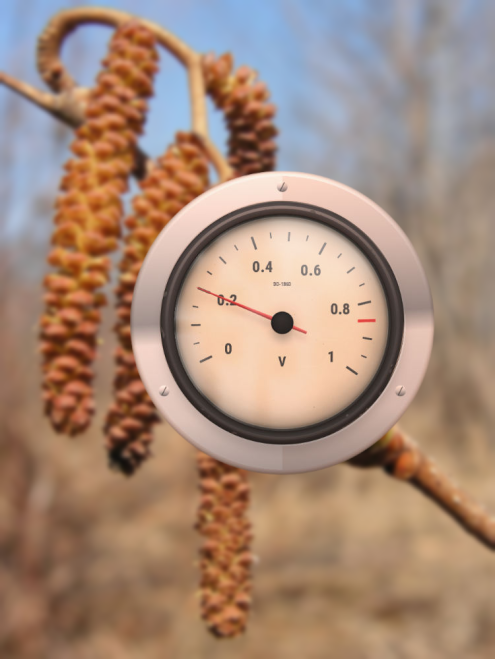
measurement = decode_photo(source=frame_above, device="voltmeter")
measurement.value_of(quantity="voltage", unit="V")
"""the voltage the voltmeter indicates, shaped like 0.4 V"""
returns 0.2 V
